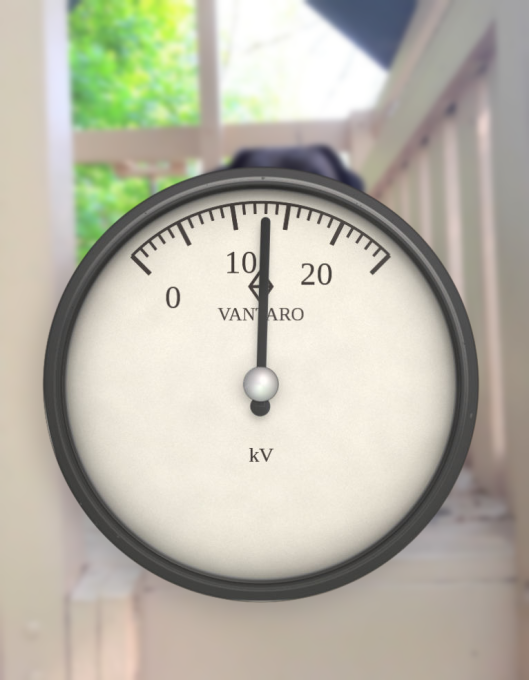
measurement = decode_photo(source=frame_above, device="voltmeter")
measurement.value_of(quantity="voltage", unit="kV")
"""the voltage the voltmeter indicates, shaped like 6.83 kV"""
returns 13 kV
